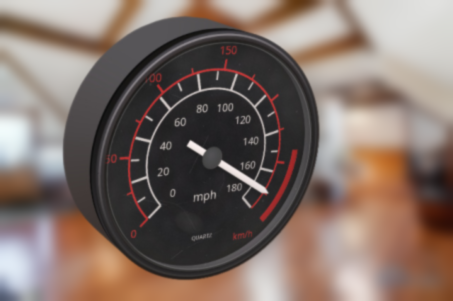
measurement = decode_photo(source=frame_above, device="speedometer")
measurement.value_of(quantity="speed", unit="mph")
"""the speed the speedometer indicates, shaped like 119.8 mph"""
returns 170 mph
